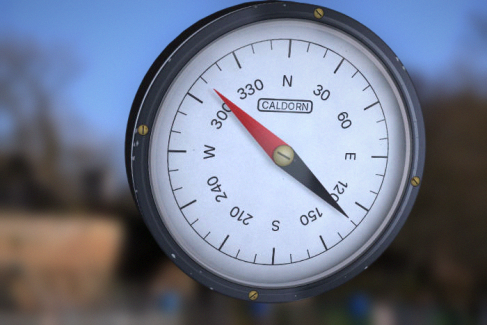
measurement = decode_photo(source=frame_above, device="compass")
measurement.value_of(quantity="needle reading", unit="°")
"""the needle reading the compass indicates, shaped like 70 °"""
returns 310 °
